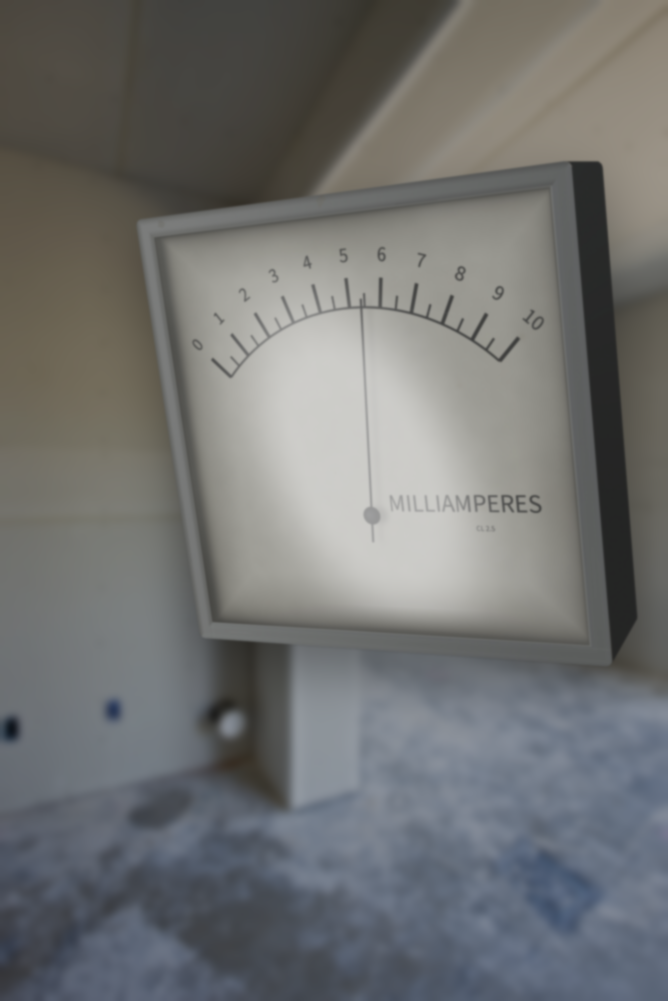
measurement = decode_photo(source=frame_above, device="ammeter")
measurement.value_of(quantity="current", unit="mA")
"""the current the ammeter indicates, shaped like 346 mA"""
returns 5.5 mA
